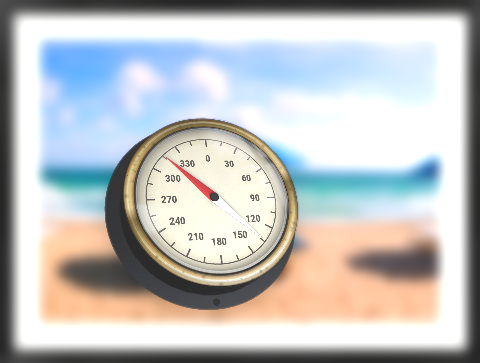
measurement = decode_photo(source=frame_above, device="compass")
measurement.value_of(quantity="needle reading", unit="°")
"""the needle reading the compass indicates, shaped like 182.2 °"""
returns 315 °
